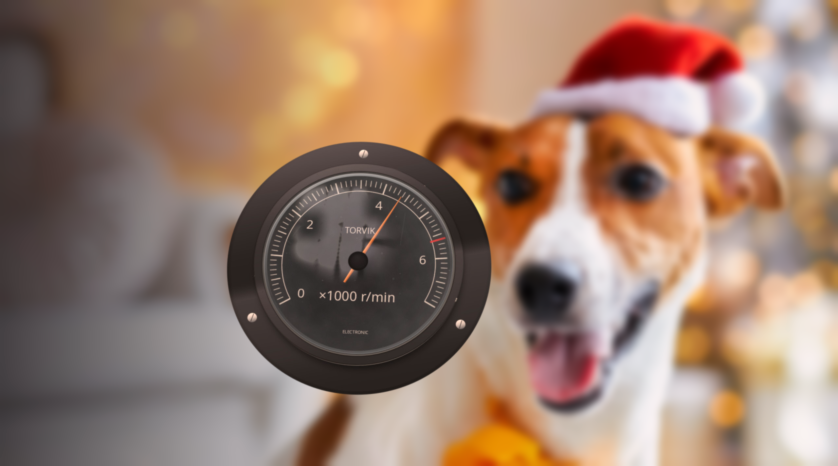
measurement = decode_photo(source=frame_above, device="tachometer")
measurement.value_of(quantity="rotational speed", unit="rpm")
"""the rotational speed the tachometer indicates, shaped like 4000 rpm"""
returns 4400 rpm
